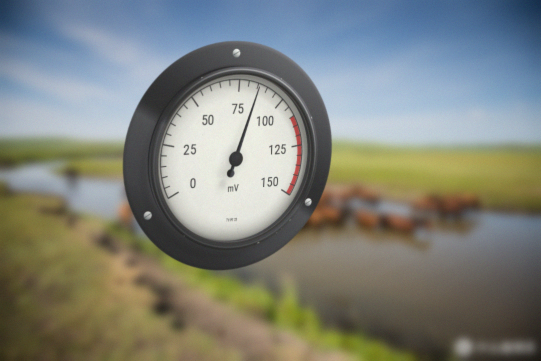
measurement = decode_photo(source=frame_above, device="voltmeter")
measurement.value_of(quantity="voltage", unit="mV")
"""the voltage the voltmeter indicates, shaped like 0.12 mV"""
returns 85 mV
